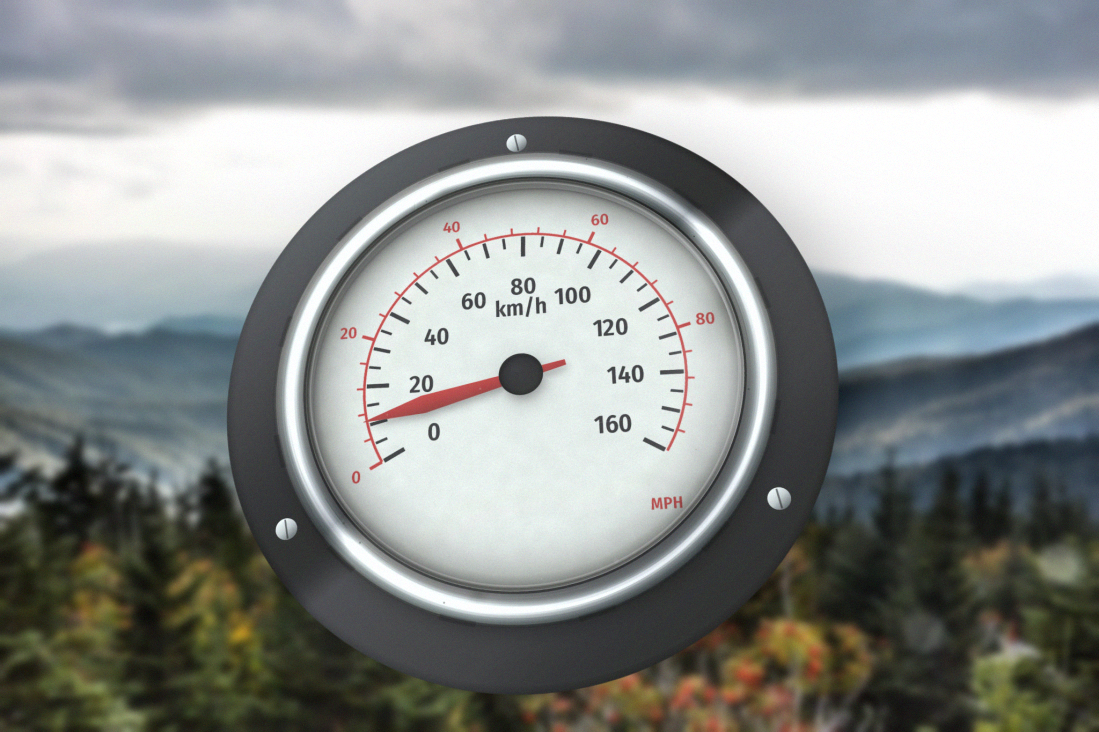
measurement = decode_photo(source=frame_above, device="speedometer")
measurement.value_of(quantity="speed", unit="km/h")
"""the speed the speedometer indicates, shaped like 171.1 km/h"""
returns 10 km/h
